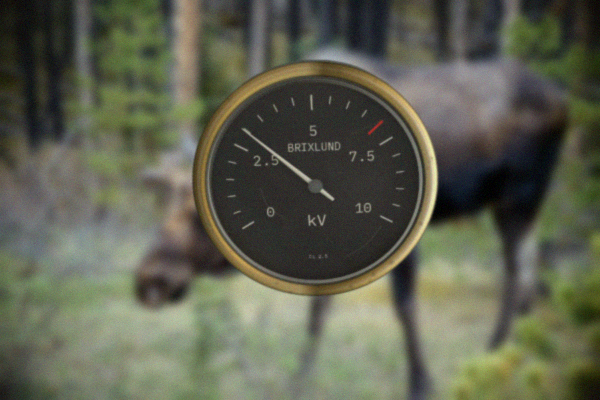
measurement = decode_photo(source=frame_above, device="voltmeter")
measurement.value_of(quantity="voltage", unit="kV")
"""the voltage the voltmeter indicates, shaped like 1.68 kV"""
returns 3 kV
